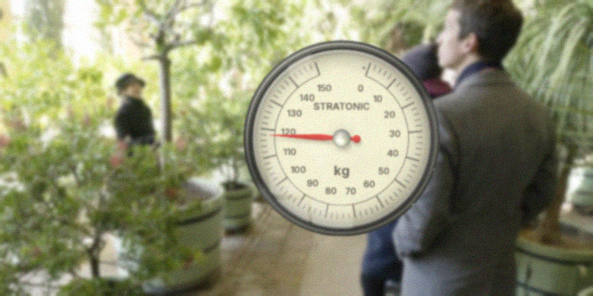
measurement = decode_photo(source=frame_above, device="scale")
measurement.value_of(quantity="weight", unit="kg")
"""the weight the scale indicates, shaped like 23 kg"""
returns 118 kg
